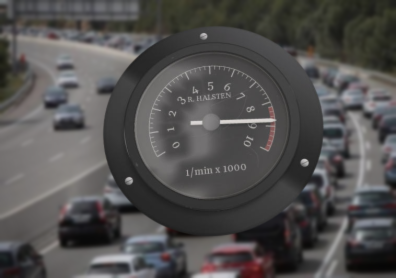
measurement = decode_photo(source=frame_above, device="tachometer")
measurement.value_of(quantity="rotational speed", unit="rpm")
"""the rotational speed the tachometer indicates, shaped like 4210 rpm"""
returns 8800 rpm
